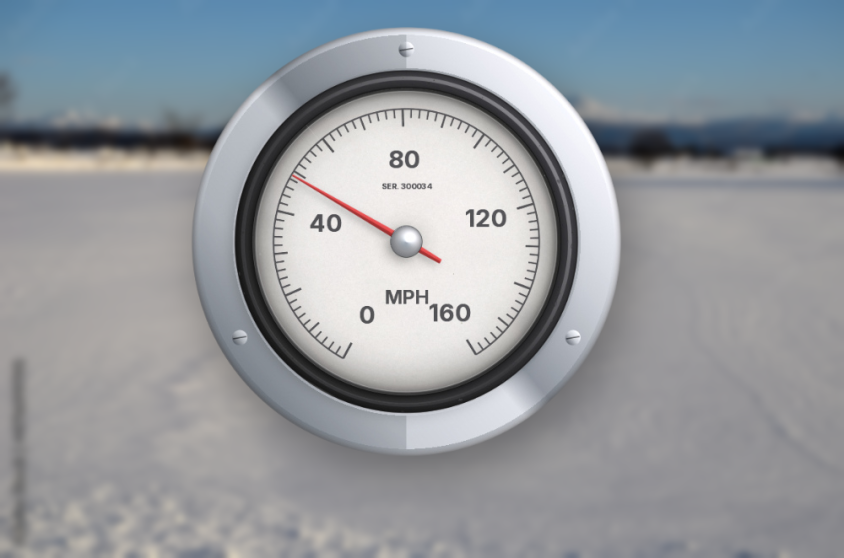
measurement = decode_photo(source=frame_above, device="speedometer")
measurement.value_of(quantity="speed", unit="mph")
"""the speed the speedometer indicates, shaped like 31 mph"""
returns 49 mph
